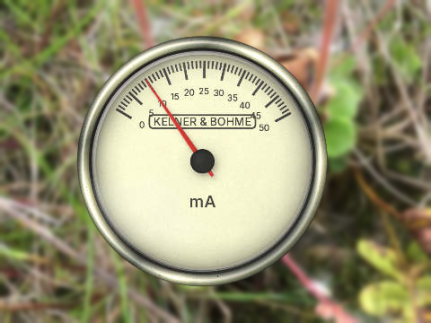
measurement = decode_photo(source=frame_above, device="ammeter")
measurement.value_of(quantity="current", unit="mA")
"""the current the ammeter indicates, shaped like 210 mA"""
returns 10 mA
